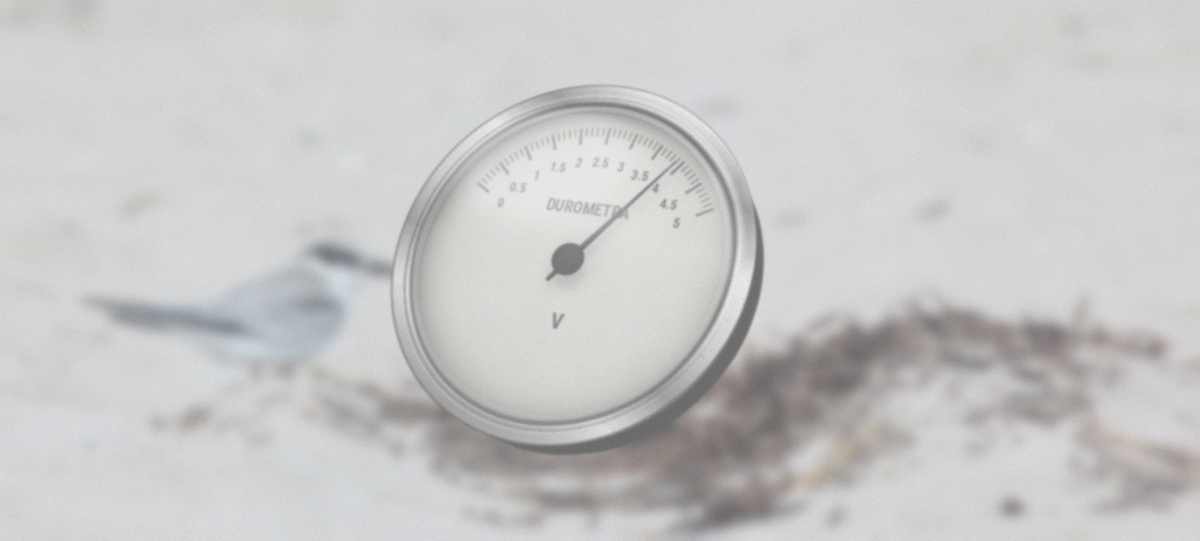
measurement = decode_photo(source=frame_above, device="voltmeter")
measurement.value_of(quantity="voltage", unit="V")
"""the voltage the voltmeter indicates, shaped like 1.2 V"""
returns 4 V
